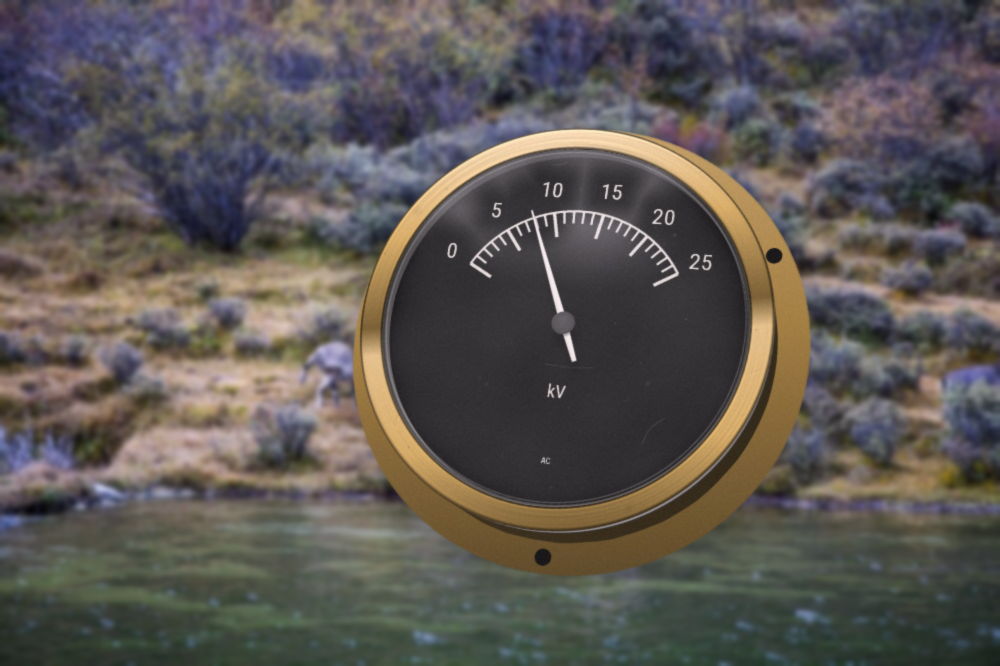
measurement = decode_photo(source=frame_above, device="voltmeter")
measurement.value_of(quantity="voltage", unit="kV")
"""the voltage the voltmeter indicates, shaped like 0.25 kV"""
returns 8 kV
